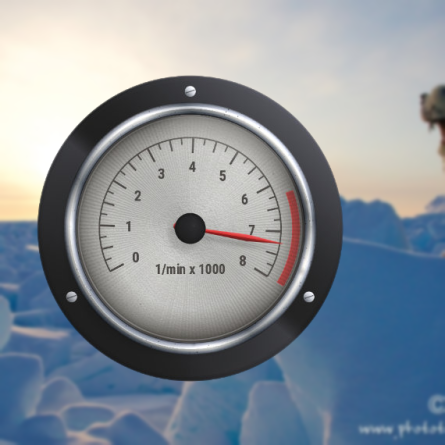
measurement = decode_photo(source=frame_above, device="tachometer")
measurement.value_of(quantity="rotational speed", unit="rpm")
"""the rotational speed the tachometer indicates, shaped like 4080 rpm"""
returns 7250 rpm
